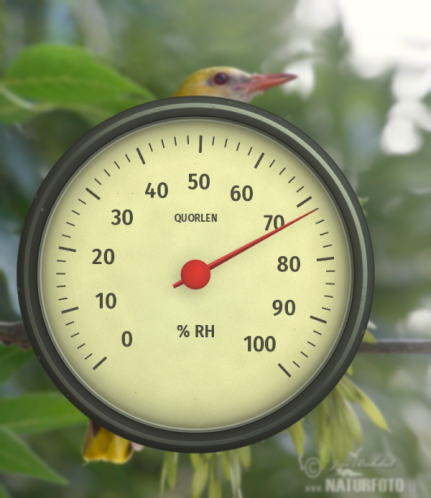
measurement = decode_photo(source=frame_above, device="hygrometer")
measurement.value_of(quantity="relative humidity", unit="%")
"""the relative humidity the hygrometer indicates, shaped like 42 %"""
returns 72 %
